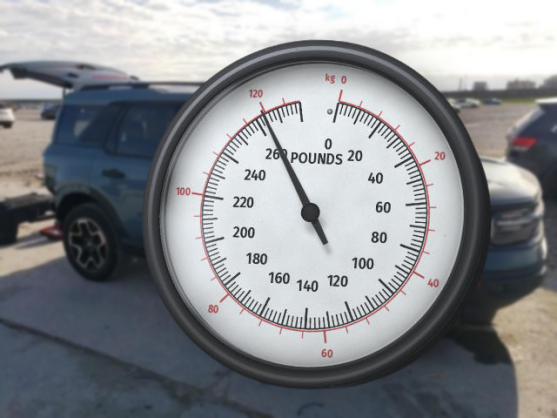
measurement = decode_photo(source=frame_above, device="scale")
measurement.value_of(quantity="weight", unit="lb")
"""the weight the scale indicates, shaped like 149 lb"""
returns 264 lb
